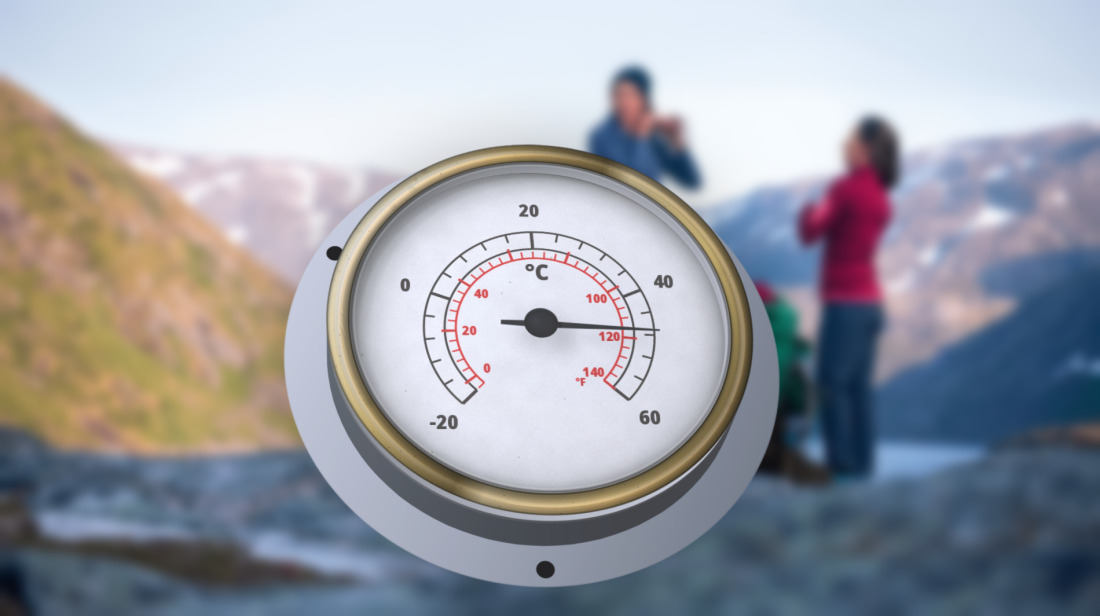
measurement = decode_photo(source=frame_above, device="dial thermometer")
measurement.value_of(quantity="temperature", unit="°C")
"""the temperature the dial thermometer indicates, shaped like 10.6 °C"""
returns 48 °C
